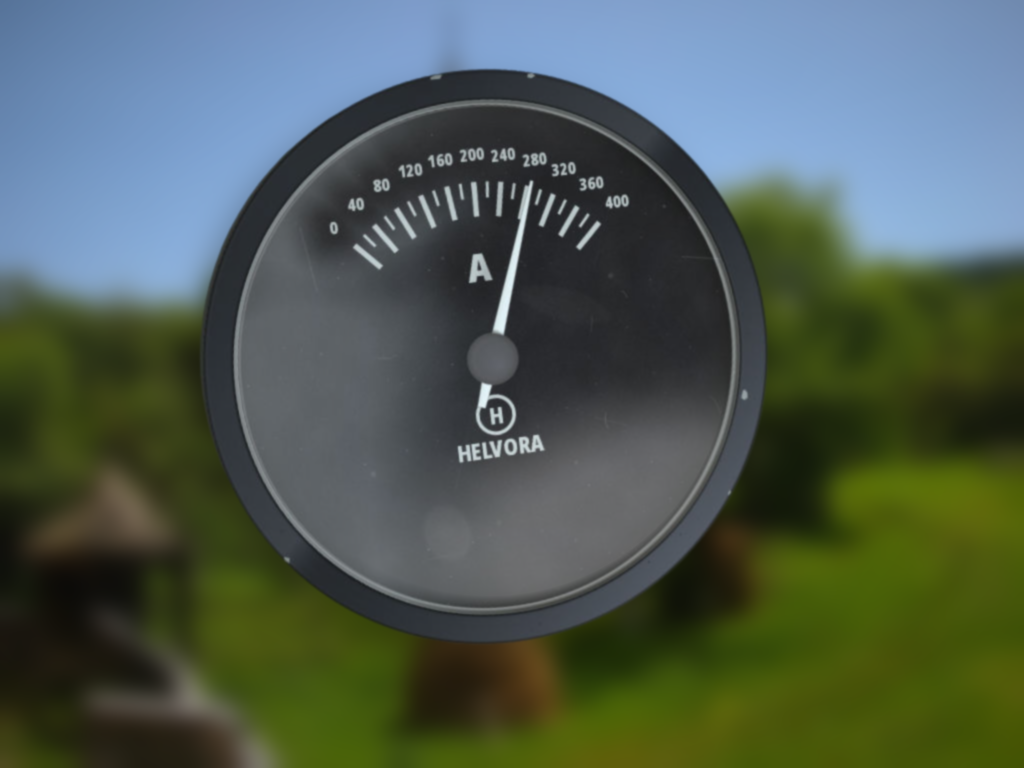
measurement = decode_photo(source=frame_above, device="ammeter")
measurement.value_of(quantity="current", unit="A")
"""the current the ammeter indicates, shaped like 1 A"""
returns 280 A
